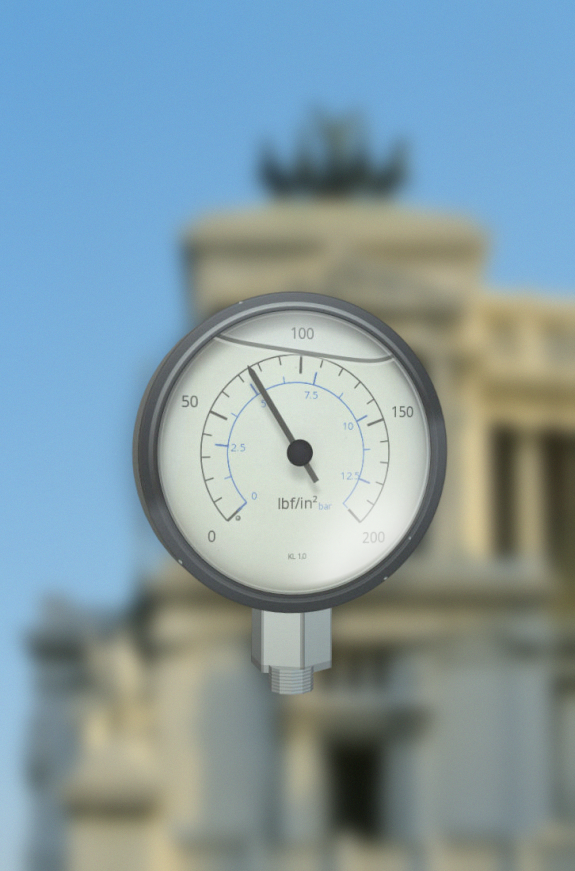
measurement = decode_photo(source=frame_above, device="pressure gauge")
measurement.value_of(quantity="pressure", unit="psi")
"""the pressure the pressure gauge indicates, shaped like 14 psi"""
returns 75 psi
